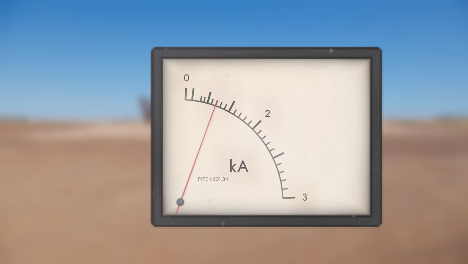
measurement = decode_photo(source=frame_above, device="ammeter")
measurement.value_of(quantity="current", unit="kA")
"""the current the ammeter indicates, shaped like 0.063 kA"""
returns 1.2 kA
